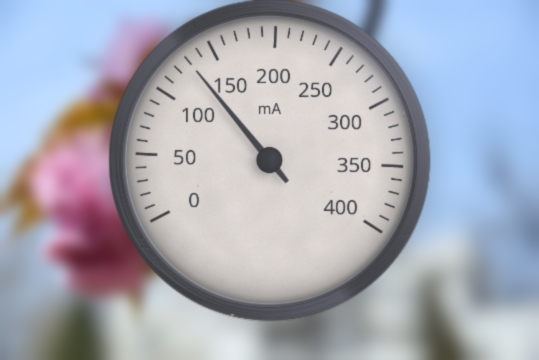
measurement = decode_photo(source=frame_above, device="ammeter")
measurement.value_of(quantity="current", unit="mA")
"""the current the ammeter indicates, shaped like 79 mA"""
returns 130 mA
